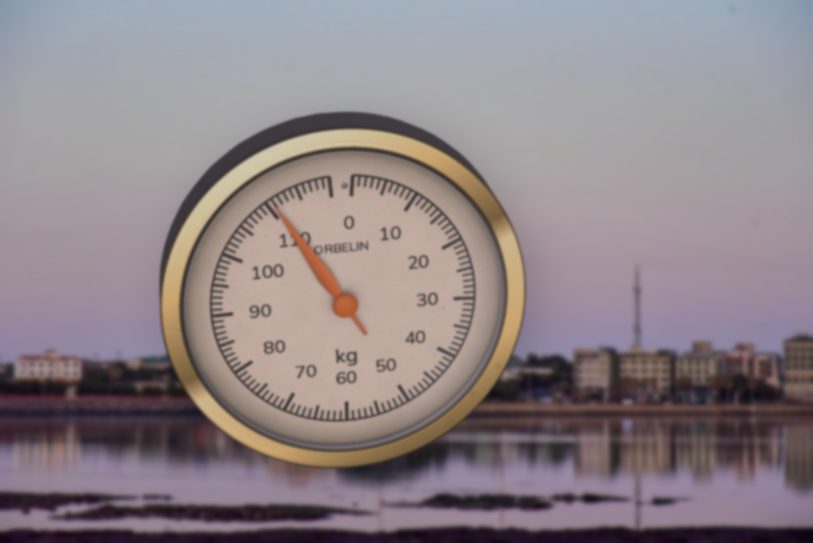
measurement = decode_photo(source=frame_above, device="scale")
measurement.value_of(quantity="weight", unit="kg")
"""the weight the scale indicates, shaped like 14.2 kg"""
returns 111 kg
